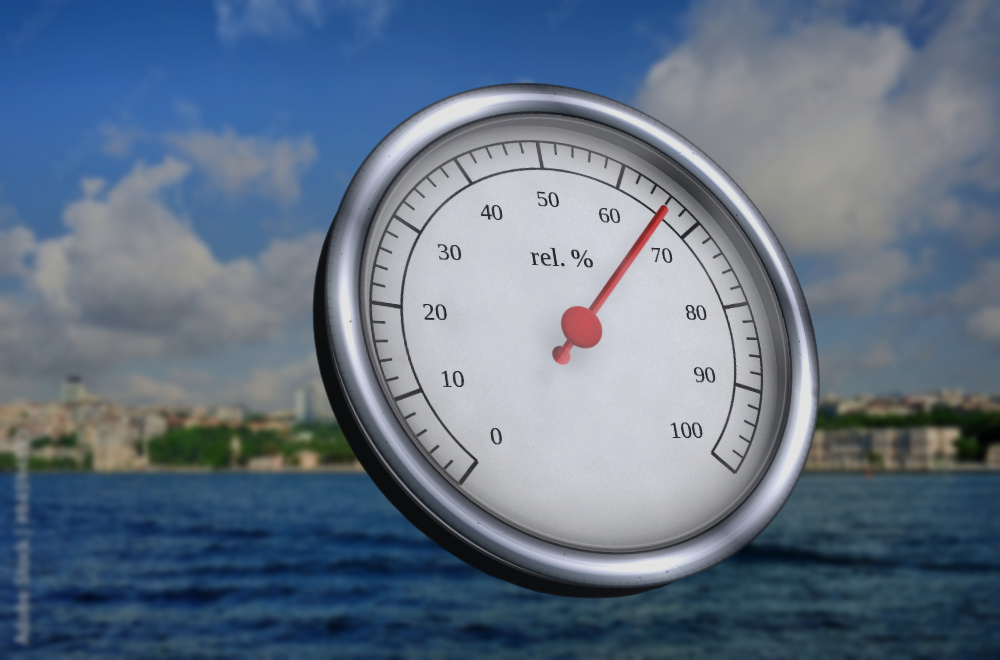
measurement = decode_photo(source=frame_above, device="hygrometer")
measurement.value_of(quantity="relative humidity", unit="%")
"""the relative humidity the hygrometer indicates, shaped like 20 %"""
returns 66 %
